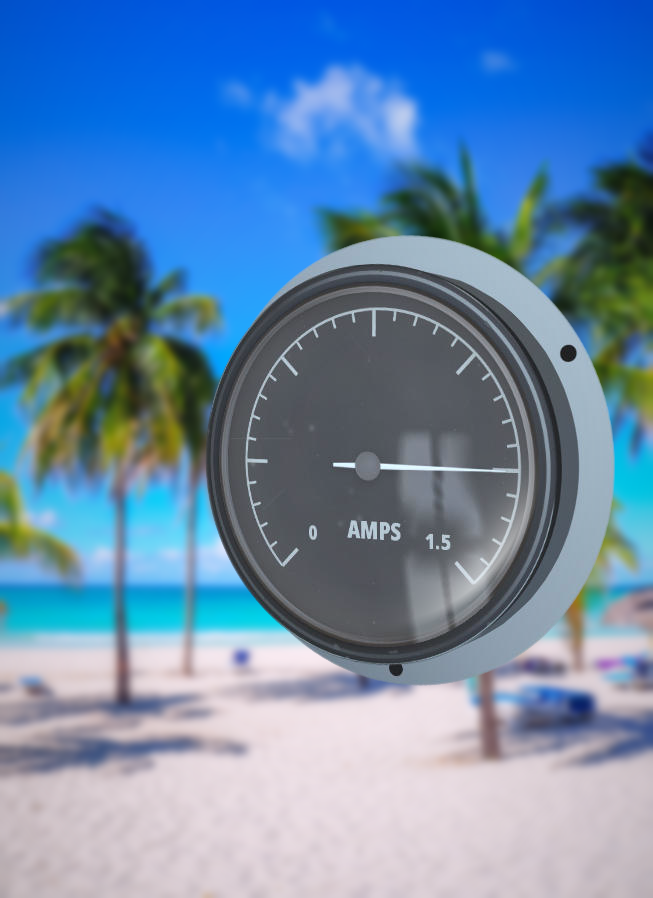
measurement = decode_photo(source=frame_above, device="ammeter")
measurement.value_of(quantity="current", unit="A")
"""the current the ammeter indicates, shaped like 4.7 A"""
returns 1.25 A
